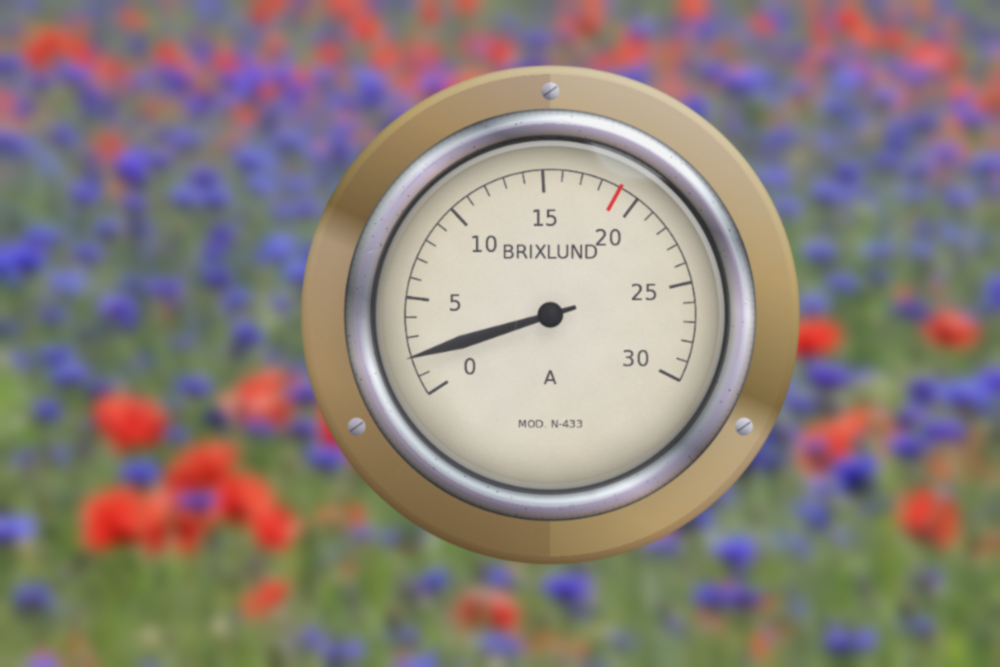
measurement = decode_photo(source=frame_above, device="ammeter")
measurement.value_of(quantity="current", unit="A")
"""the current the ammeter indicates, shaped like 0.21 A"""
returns 2 A
